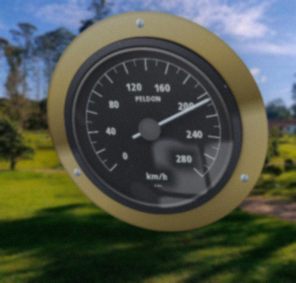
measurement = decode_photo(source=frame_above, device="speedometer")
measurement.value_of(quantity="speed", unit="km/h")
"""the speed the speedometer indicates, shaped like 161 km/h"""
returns 205 km/h
